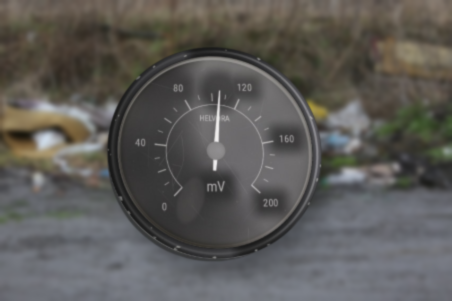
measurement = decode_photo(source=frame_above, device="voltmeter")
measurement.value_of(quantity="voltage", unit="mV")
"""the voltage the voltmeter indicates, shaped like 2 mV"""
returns 105 mV
